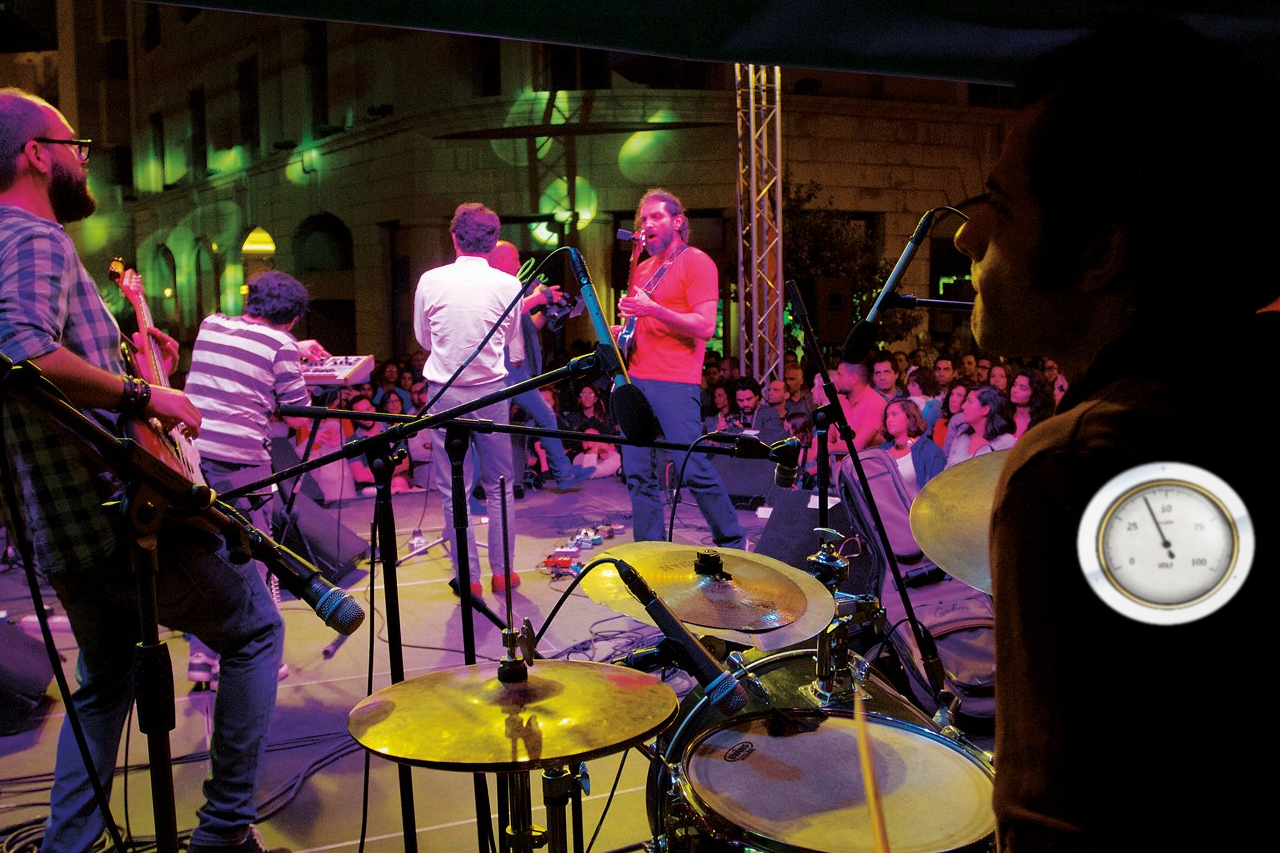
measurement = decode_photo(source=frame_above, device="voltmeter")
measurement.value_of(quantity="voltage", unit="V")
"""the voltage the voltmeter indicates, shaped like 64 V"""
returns 40 V
